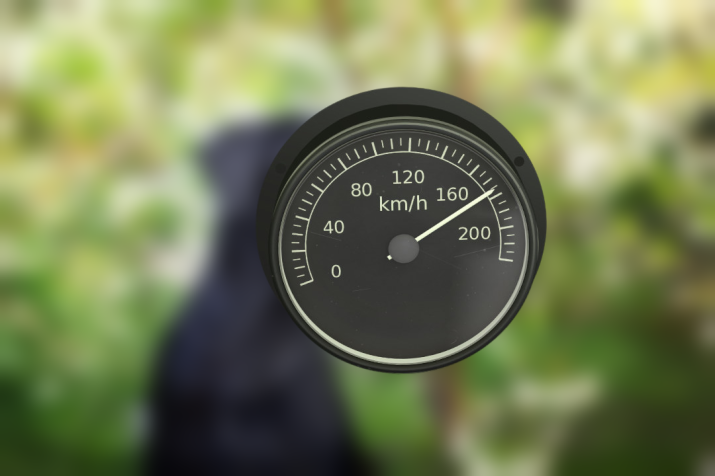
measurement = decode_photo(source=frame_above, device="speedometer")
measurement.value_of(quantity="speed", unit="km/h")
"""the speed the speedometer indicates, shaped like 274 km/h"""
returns 175 km/h
